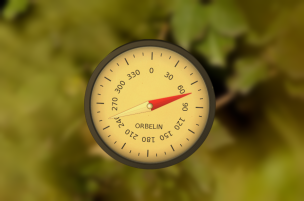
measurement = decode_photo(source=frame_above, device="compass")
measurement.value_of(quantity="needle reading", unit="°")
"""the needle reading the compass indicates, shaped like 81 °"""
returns 70 °
